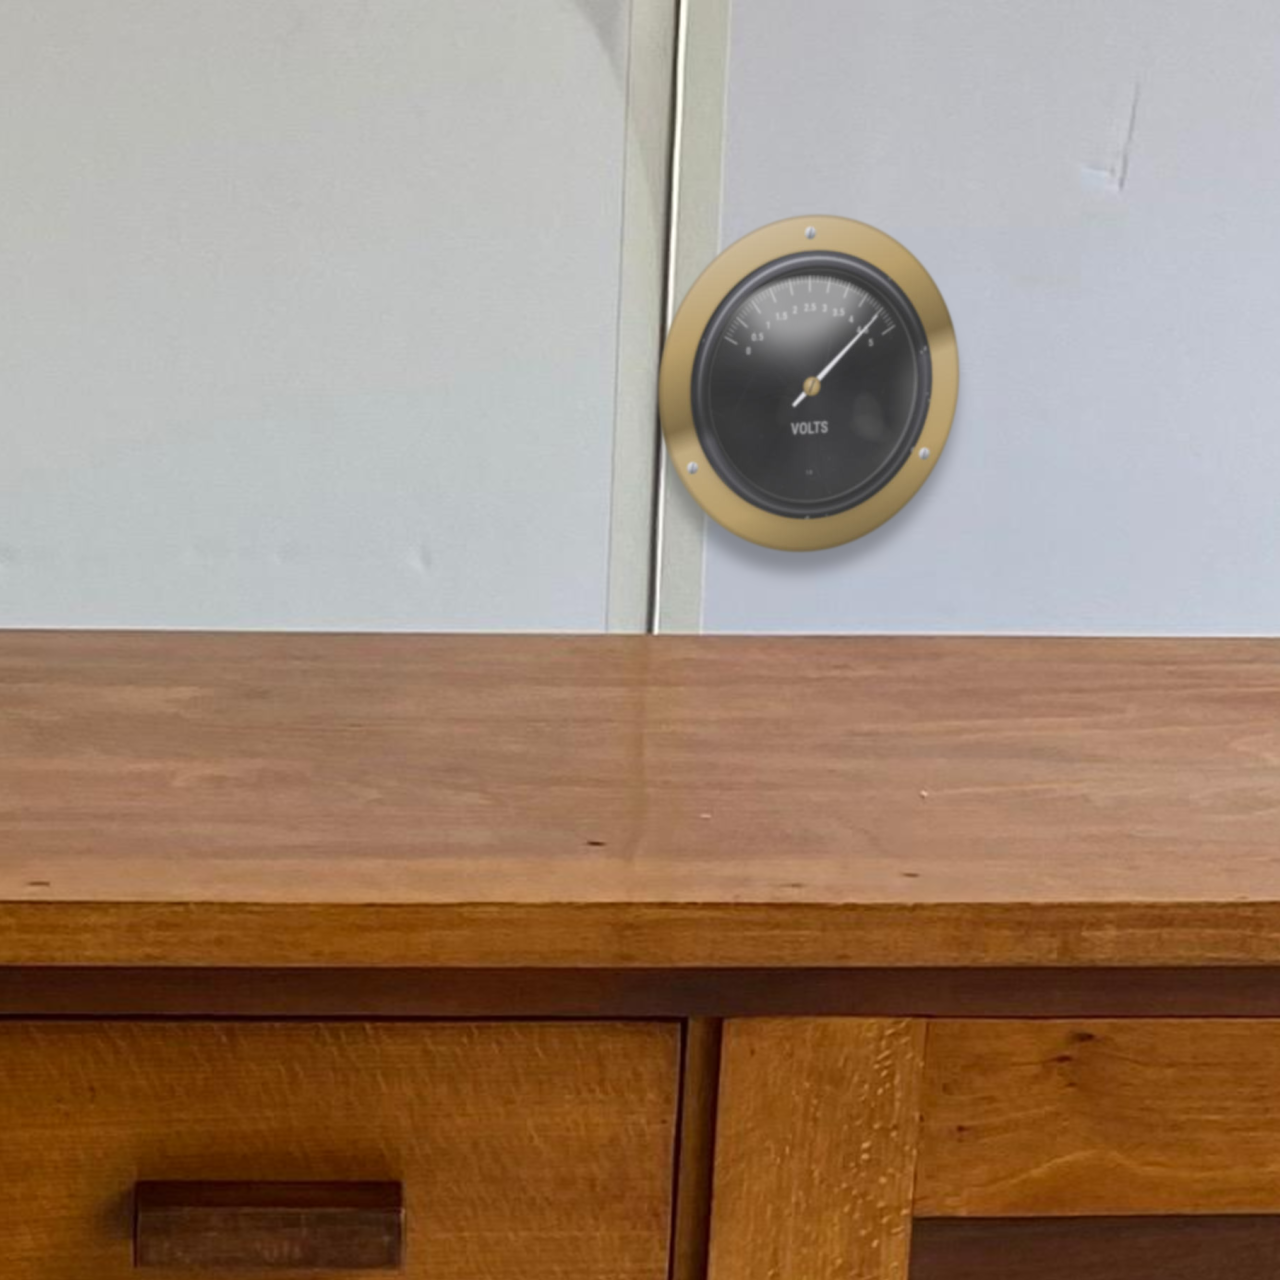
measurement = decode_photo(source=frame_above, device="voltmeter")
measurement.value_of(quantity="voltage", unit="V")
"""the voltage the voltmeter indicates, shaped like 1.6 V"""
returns 4.5 V
